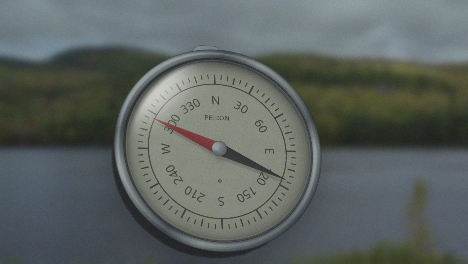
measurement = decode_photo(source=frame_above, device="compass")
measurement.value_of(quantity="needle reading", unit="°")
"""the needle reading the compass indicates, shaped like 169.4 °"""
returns 295 °
